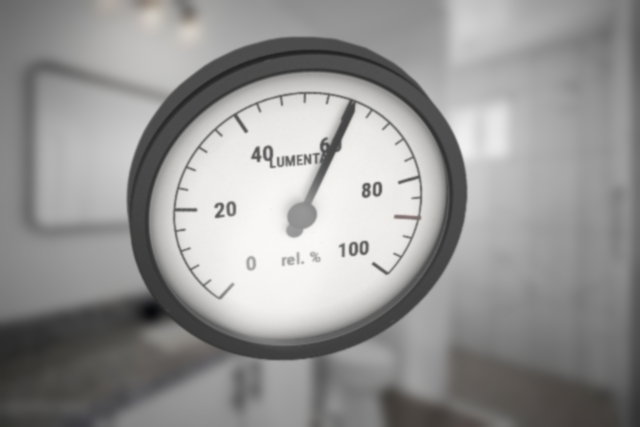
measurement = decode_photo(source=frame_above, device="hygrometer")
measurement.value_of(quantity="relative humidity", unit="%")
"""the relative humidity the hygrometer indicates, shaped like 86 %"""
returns 60 %
